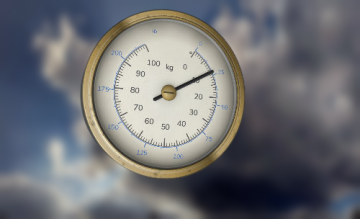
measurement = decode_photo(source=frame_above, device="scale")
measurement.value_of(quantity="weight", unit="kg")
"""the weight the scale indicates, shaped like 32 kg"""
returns 10 kg
